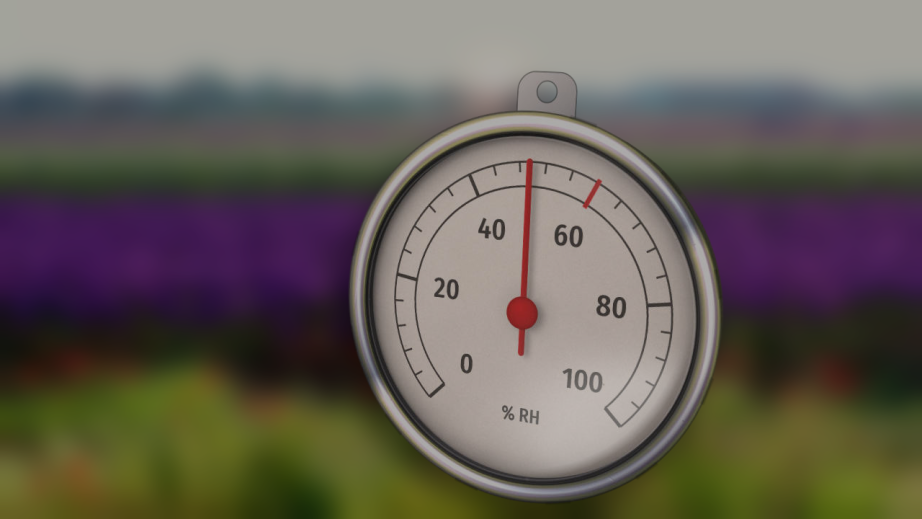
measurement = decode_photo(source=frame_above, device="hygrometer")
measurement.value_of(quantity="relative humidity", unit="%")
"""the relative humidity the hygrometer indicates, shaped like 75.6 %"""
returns 50 %
